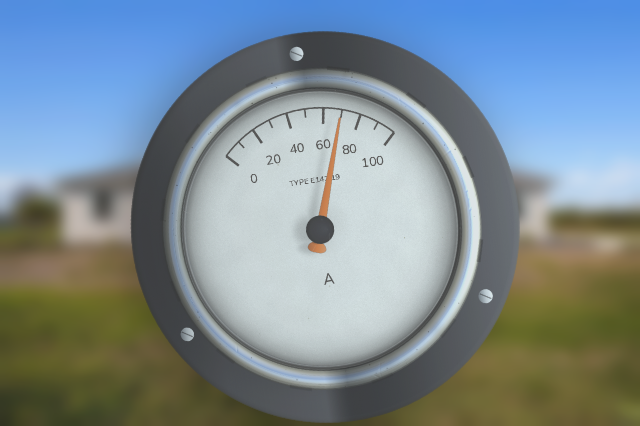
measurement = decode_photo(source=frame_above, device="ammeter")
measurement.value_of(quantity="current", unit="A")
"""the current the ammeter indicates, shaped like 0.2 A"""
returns 70 A
